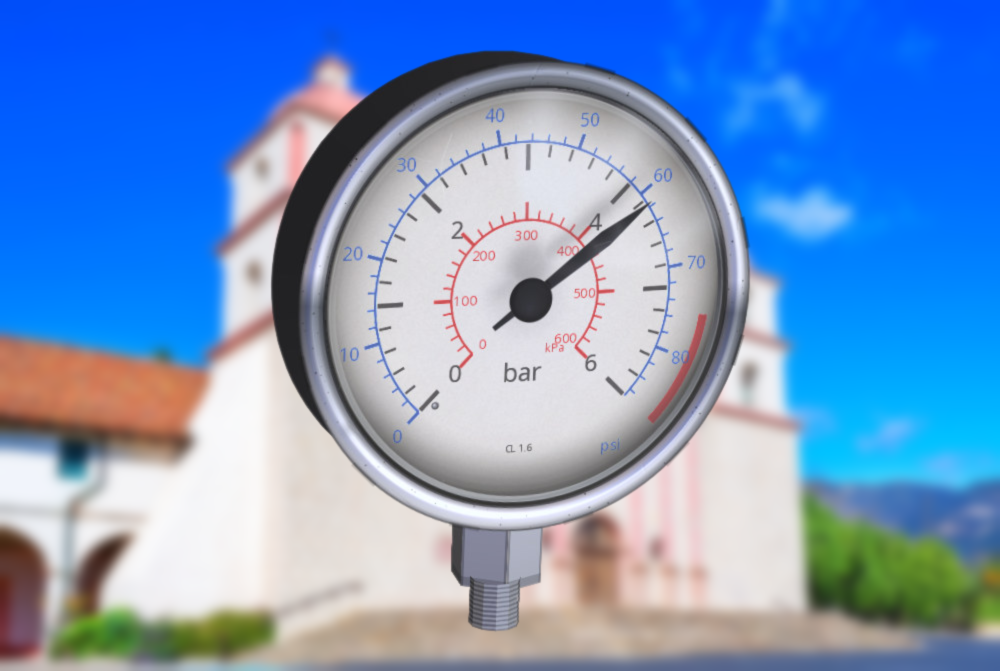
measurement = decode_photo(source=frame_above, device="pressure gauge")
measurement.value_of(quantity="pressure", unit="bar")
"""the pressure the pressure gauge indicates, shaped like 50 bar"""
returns 4.2 bar
